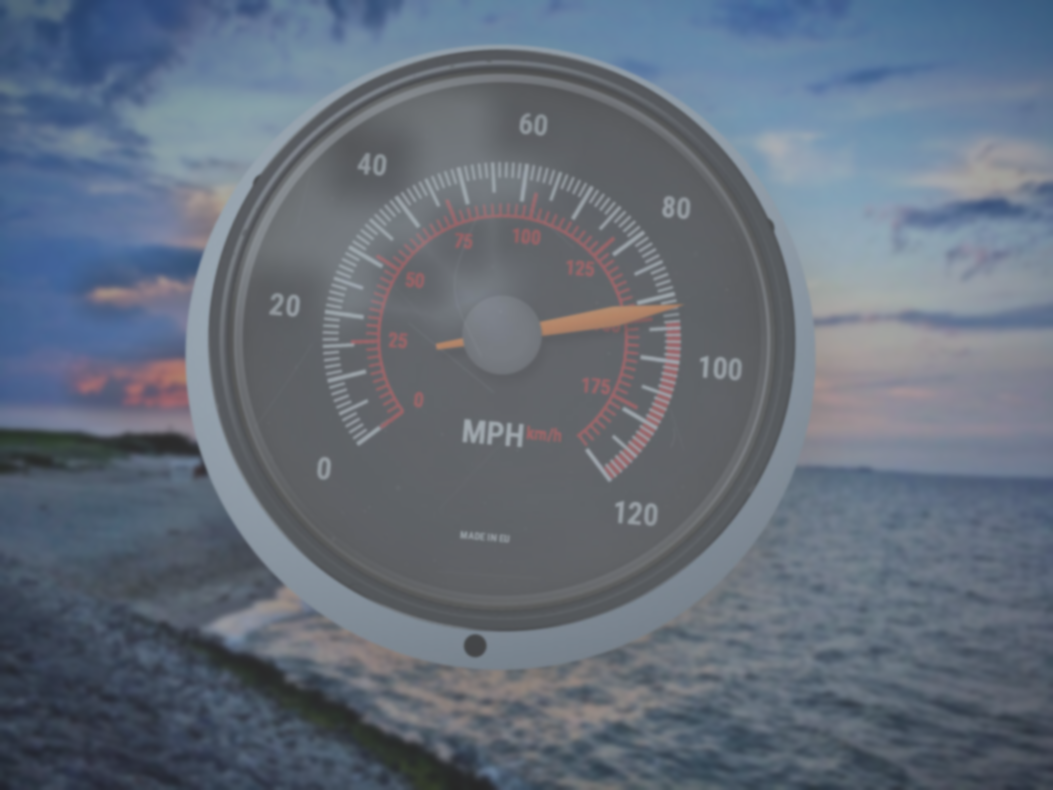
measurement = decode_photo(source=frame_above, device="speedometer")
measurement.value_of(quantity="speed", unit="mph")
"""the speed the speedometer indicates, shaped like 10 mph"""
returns 92 mph
